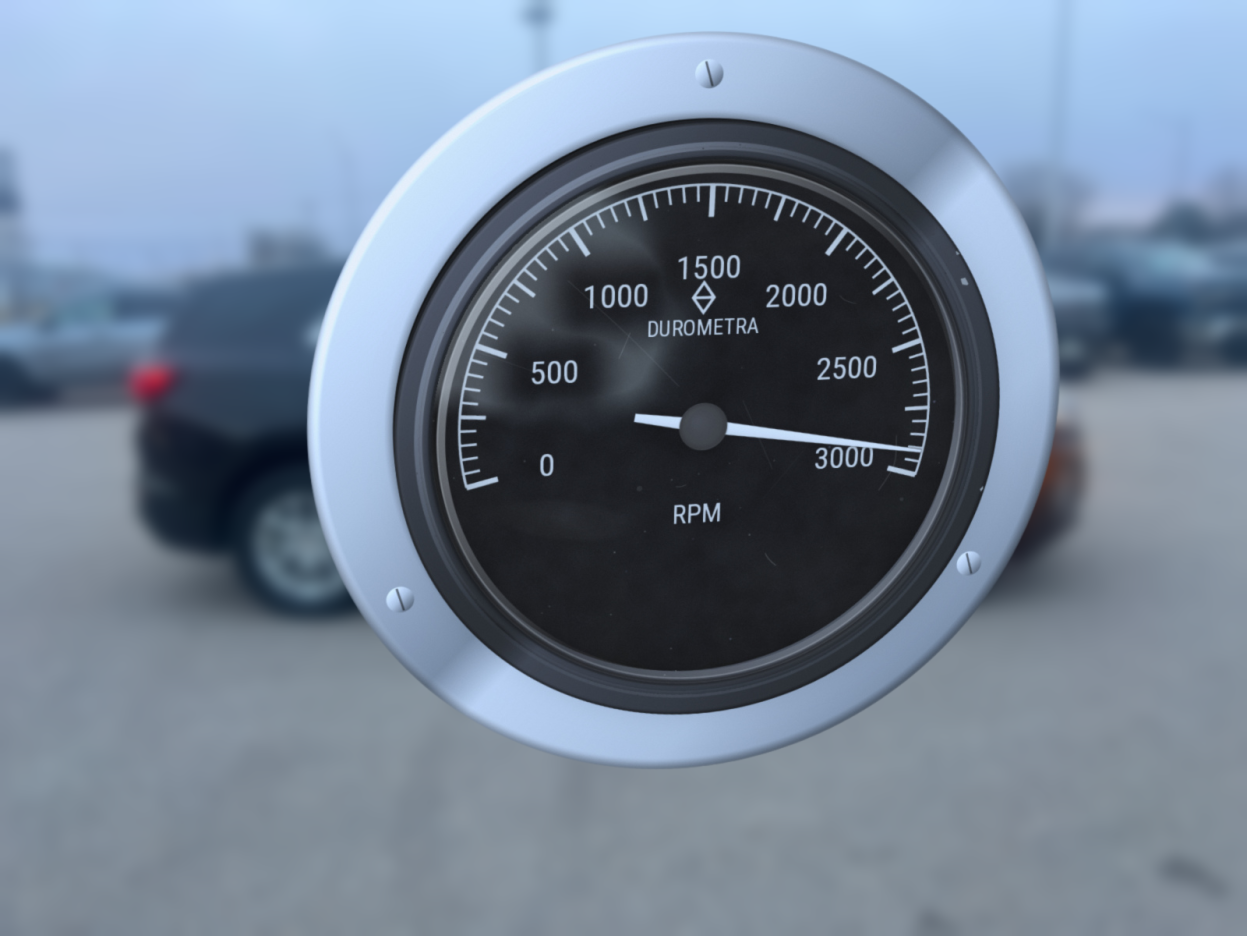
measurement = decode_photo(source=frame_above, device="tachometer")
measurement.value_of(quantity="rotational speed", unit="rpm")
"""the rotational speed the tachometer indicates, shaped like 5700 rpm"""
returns 2900 rpm
